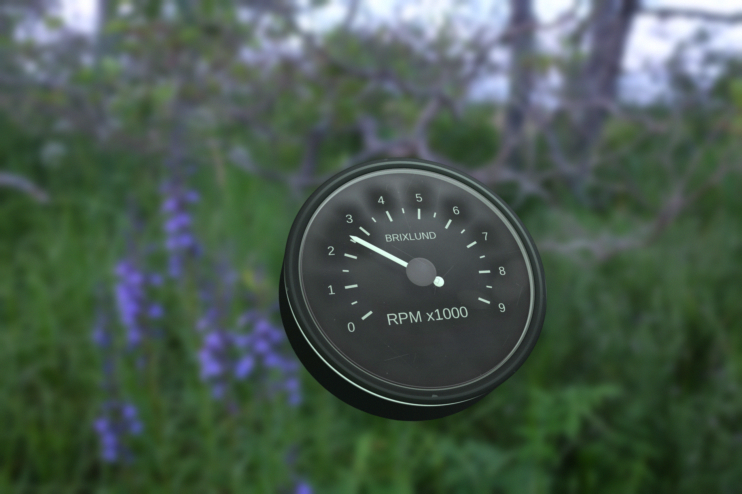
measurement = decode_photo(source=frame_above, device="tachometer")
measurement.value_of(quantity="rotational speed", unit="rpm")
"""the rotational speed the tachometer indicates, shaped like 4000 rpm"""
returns 2500 rpm
